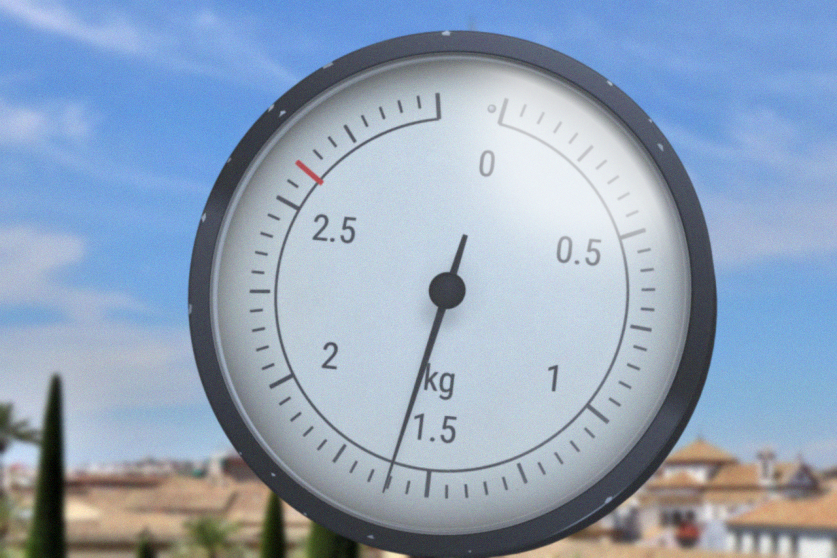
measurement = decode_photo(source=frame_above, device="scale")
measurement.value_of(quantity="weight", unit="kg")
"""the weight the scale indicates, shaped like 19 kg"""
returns 1.6 kg
